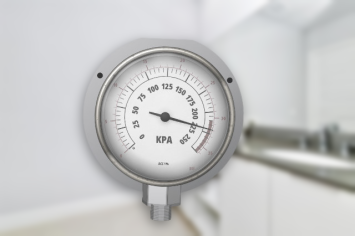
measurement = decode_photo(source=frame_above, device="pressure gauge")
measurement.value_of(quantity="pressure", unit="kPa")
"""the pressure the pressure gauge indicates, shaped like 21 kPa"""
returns 220 kPa
